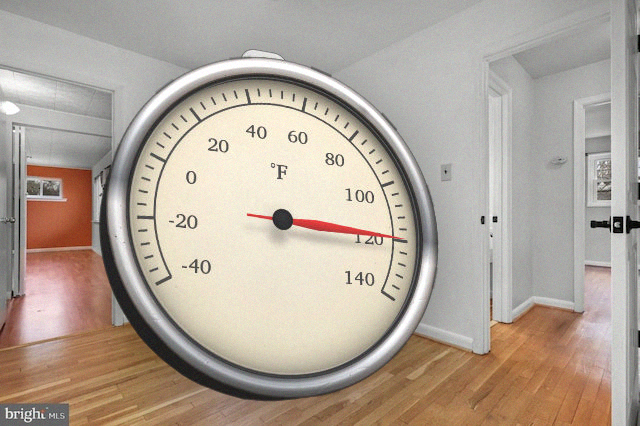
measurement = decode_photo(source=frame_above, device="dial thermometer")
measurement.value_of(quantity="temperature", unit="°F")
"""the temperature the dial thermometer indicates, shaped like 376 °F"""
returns 120 °F
